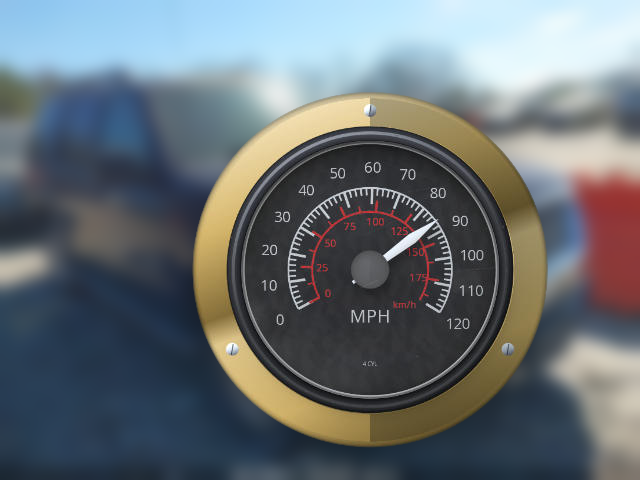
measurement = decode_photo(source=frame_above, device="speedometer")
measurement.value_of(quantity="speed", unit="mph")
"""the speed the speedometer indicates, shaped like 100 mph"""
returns 86 mph
